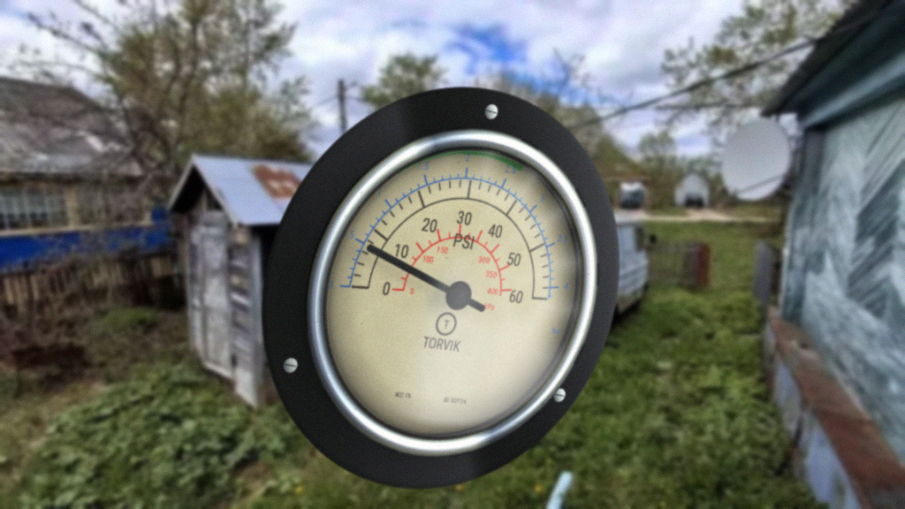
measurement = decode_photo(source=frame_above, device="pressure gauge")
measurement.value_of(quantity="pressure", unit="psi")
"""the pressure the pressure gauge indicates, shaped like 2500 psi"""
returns 7 psi
